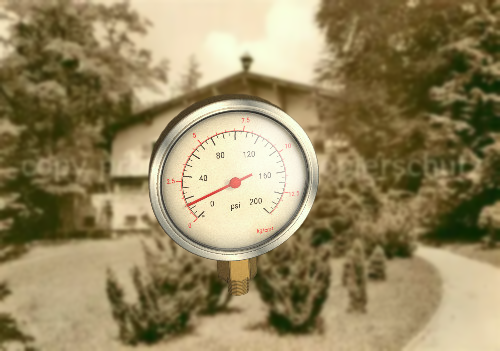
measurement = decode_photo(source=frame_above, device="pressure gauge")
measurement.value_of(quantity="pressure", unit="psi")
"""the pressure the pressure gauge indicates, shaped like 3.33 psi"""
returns 15 psi
